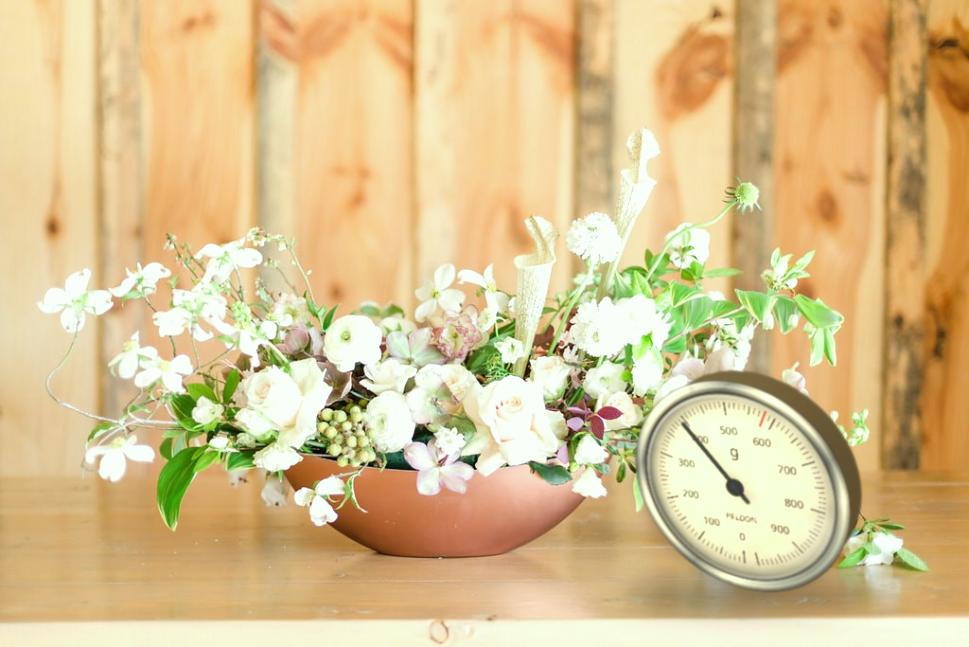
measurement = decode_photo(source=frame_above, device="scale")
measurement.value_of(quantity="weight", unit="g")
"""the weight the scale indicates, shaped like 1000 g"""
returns 400 g
